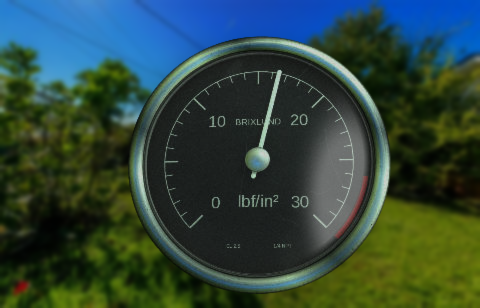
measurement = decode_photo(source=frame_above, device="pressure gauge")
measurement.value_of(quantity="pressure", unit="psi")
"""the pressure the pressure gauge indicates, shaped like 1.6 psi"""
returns 16.5 psi
